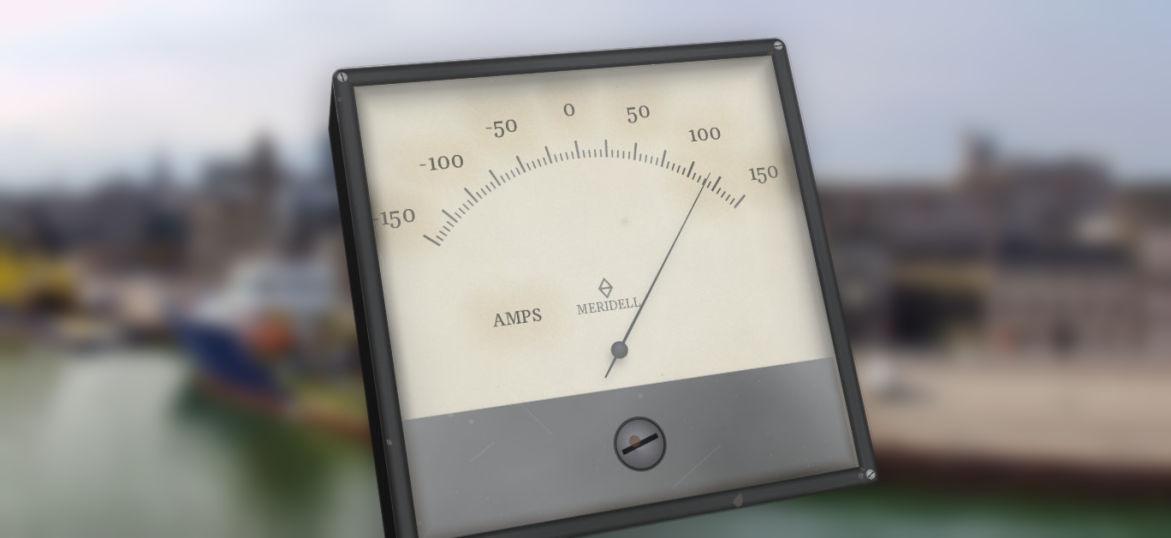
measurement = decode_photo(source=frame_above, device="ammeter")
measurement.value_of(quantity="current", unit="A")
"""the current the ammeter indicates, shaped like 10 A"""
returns 115 A
